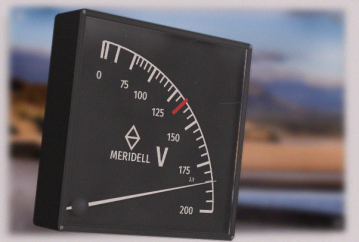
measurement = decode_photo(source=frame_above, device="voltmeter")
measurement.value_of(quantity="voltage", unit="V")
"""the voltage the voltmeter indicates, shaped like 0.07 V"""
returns 185 V
